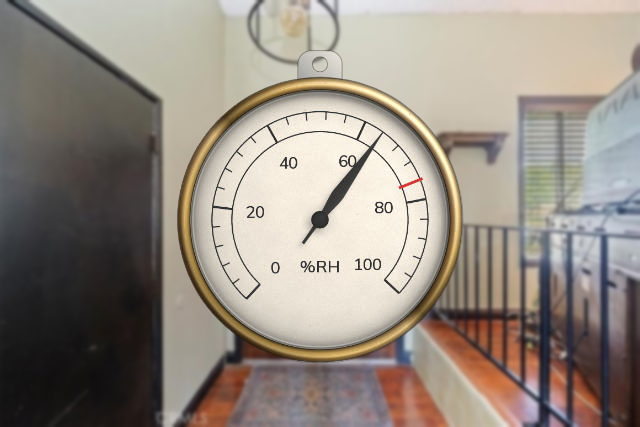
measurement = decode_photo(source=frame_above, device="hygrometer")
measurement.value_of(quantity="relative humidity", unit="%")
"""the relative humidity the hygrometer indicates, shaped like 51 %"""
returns 64 %
